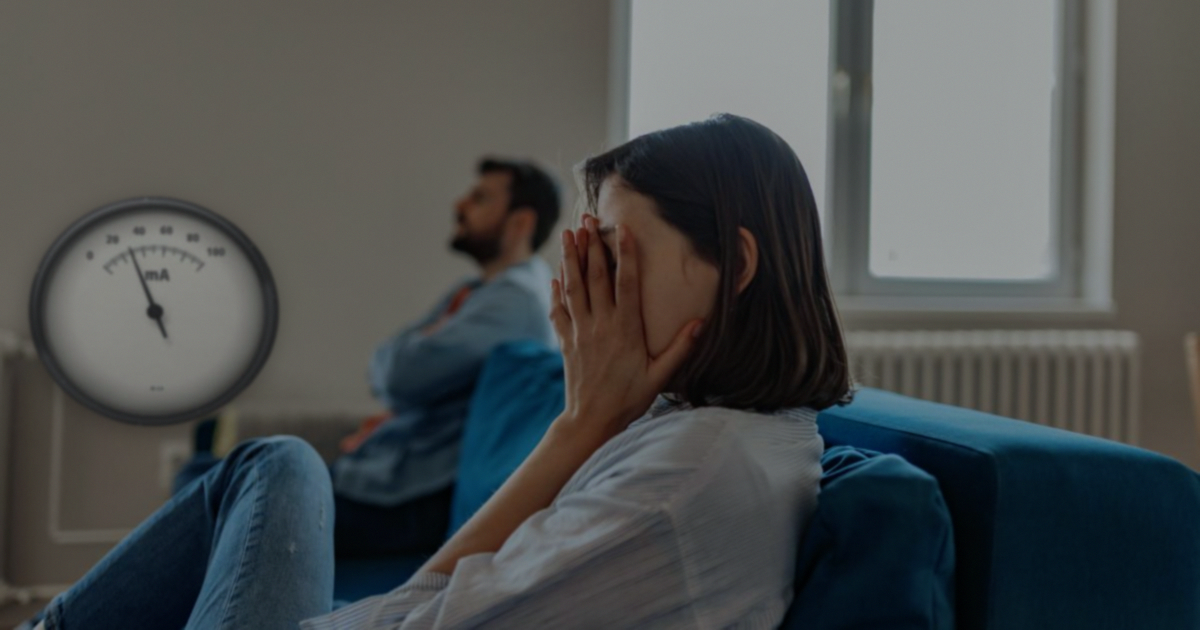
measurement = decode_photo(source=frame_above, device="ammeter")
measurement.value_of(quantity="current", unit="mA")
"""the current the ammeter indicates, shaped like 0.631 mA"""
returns 30 mA
